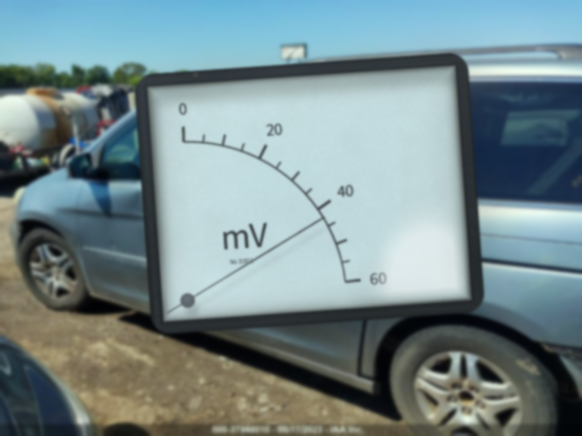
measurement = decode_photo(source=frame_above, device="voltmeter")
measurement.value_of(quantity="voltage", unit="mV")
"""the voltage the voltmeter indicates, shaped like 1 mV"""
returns 42.5 mV
